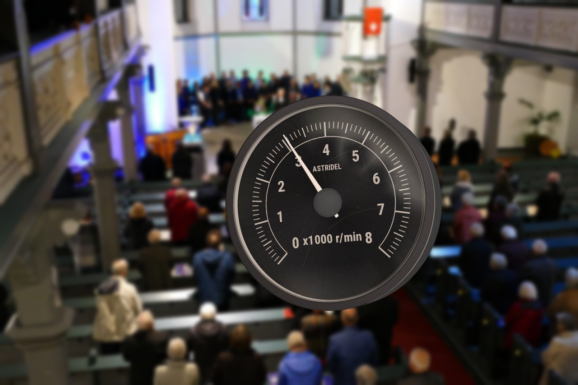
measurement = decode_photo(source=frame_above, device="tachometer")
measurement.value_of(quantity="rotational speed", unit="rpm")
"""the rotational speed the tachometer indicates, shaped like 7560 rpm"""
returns 3100 rpm
